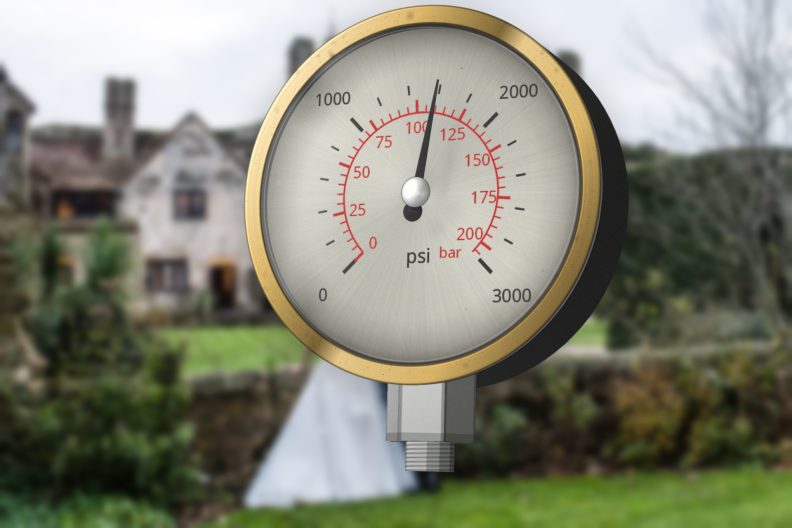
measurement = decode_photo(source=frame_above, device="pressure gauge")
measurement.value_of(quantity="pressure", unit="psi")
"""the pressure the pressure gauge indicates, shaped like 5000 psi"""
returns 1600 psi
